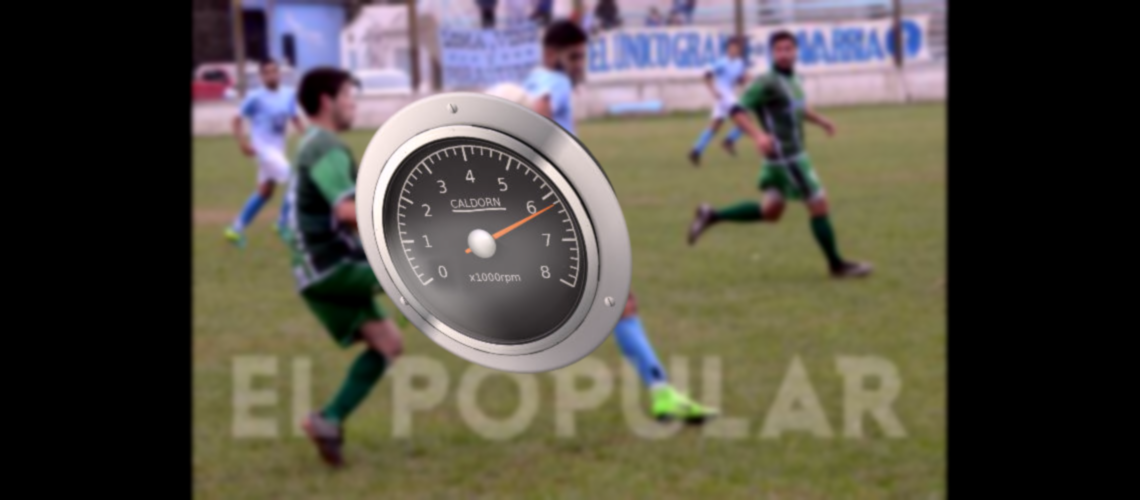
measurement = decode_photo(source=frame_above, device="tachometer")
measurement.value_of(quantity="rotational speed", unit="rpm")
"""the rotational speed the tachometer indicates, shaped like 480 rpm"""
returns 6200 rpm
